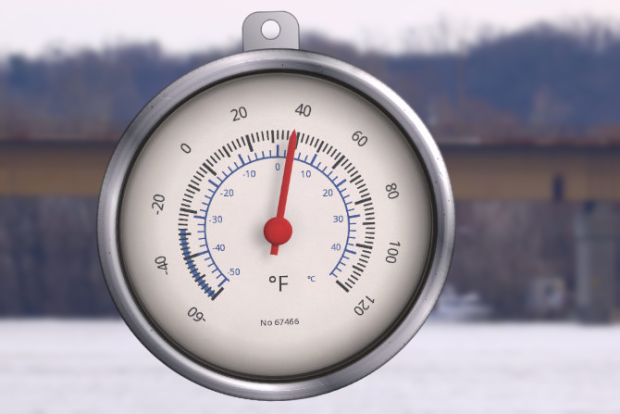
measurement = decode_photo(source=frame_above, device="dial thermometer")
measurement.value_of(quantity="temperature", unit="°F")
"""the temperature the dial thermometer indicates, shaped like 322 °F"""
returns 38 °F
